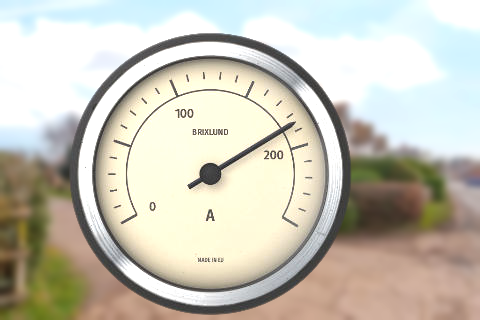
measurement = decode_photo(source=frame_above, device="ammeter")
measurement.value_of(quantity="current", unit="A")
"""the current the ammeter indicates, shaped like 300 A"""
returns 185 A
